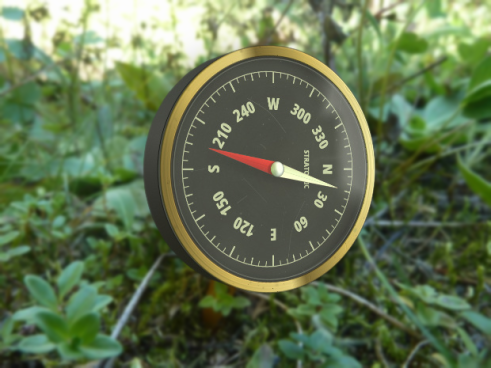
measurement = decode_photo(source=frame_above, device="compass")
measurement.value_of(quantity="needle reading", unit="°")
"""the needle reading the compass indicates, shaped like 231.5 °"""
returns 195 °
